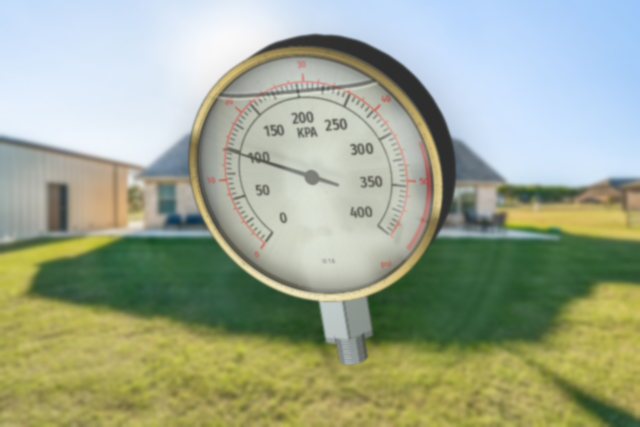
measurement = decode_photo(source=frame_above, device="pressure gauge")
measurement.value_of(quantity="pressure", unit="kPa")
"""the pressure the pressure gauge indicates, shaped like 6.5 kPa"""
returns 100 kPa
